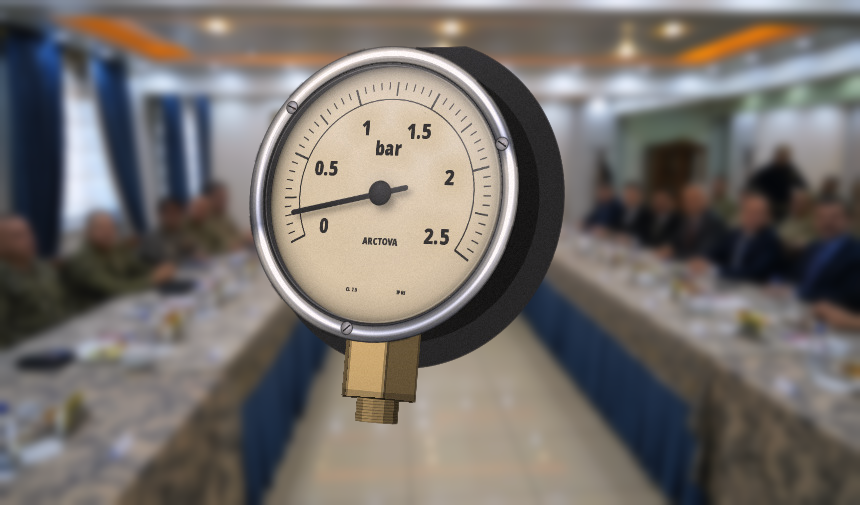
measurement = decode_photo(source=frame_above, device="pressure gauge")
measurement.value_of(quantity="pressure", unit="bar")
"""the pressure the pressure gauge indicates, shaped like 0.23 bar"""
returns 0.15 bar
